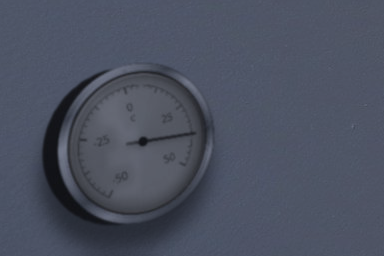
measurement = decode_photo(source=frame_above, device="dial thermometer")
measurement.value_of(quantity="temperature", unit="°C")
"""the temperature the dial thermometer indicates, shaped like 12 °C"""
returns 37.5 °C
